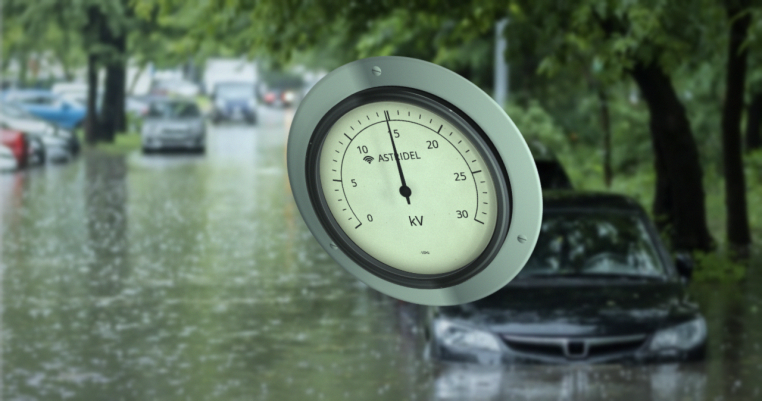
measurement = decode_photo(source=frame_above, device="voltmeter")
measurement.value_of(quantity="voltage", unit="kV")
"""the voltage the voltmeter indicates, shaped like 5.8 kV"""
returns 15 kV
